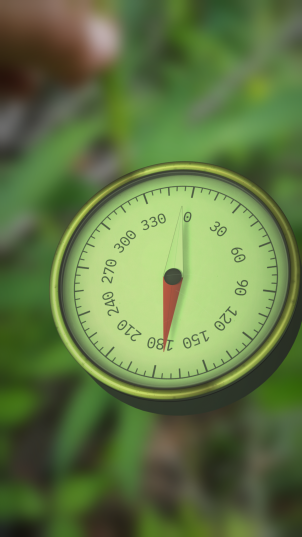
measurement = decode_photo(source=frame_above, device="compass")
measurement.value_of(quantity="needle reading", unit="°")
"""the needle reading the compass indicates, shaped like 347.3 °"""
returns 175 °
